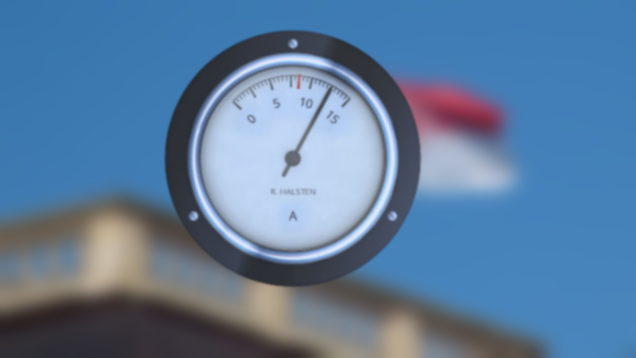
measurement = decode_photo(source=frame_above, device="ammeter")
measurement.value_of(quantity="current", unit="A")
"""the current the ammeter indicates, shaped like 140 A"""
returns 12.5 A
